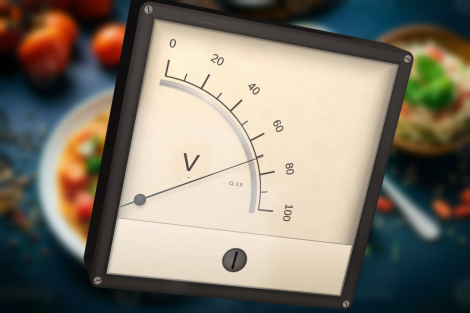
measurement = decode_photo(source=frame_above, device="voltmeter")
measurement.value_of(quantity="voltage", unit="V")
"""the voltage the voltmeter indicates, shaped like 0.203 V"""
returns 70 V
